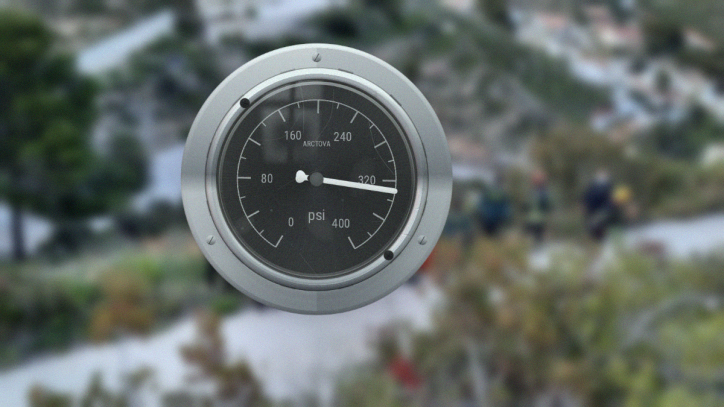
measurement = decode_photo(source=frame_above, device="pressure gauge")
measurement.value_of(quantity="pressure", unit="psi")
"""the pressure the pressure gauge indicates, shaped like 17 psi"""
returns 330 psi
